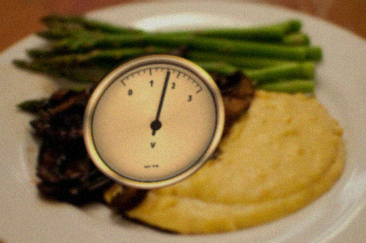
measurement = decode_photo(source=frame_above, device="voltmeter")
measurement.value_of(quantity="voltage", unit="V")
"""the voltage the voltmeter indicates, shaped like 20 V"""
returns 1.6 V
